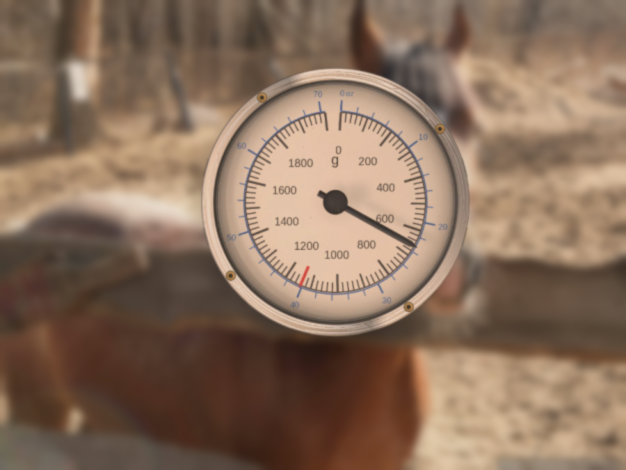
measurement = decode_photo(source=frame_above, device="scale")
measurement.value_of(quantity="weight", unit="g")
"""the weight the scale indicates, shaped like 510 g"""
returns 660 g
